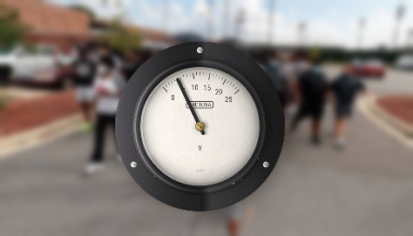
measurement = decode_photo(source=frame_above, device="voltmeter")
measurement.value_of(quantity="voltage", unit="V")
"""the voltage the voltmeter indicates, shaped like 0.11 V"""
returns 5 V
